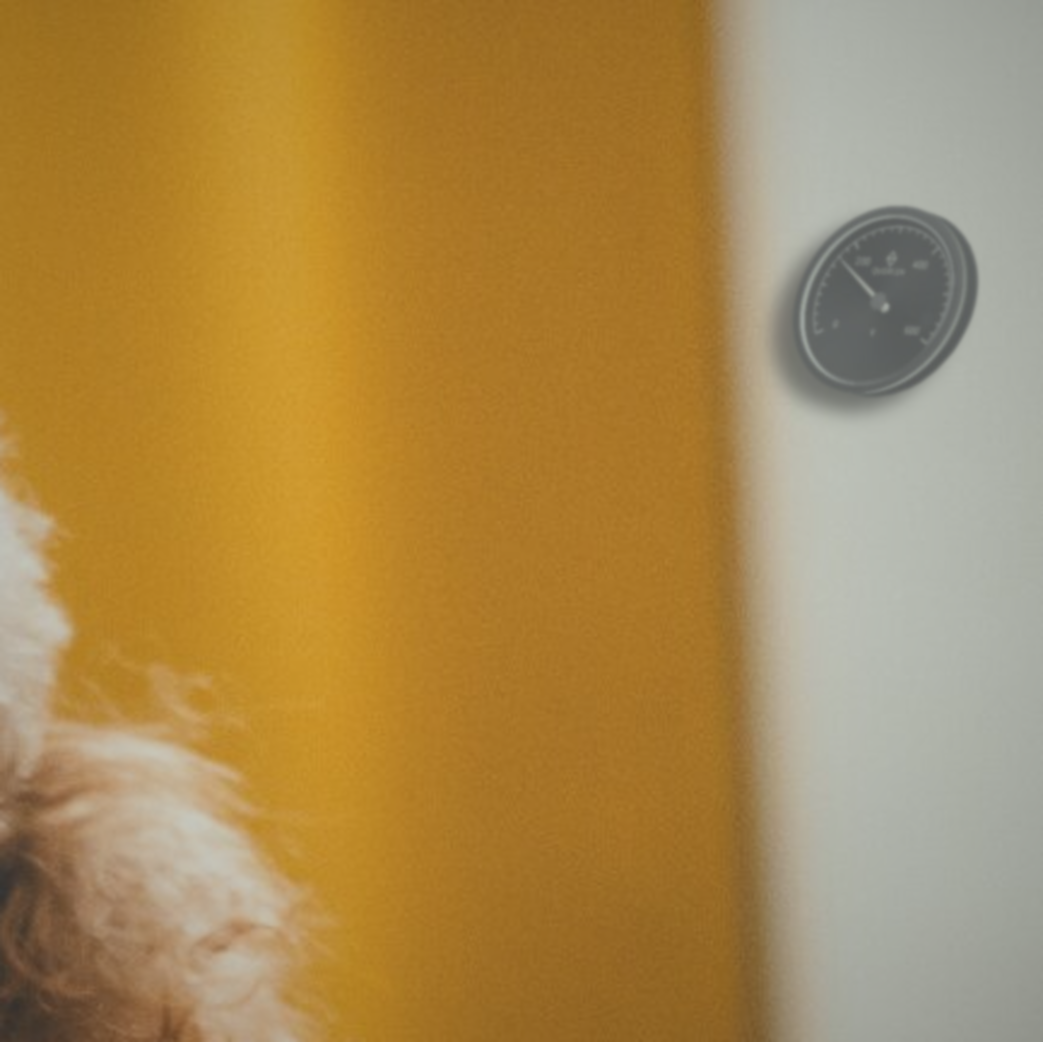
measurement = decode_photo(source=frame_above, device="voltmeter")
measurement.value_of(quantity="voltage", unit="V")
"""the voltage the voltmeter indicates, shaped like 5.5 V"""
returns 160 V
